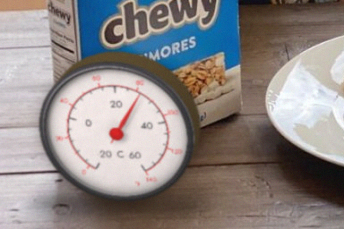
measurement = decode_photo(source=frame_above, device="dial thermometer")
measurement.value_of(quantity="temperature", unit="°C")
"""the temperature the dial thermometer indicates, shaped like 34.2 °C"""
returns 28 °C
